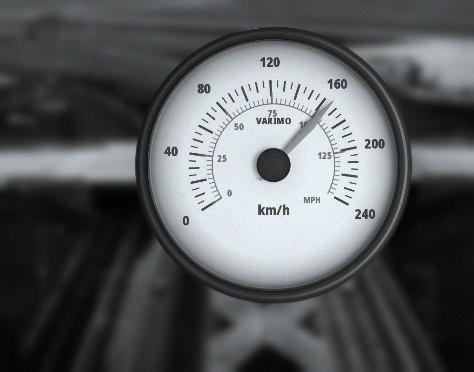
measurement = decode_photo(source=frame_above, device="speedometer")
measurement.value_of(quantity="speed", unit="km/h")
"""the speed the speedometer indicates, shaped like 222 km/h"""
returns 165 km/h
